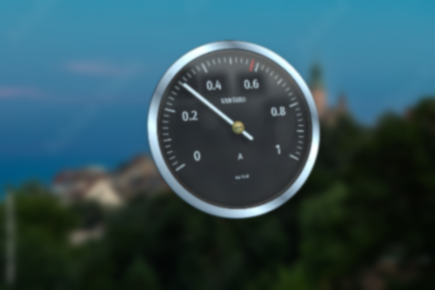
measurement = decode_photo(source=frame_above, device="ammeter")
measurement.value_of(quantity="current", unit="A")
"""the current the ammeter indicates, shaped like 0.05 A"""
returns 0.3 A
